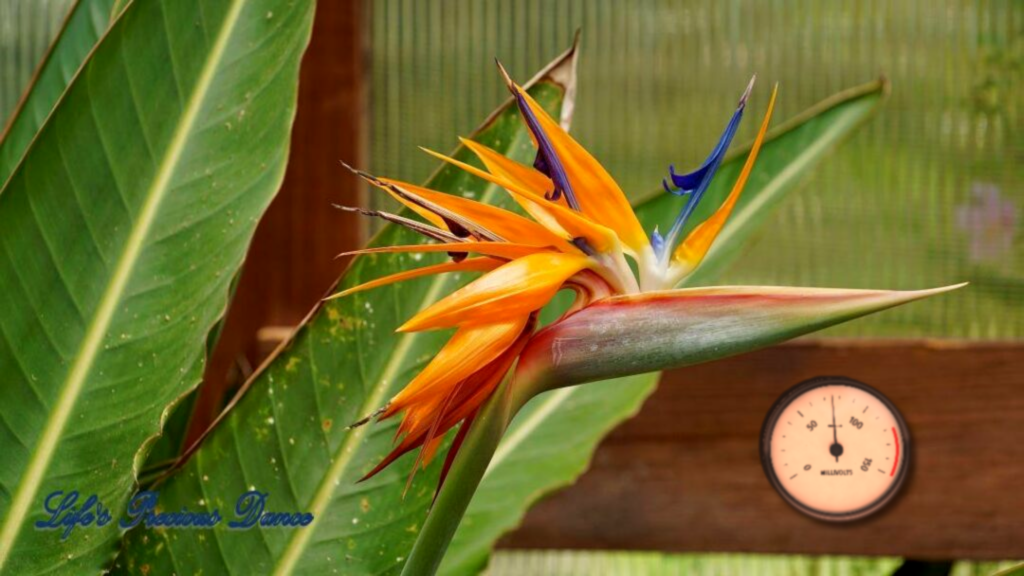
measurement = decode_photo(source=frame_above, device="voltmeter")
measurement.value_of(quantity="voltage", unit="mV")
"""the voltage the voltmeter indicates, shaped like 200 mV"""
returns 75 mV
